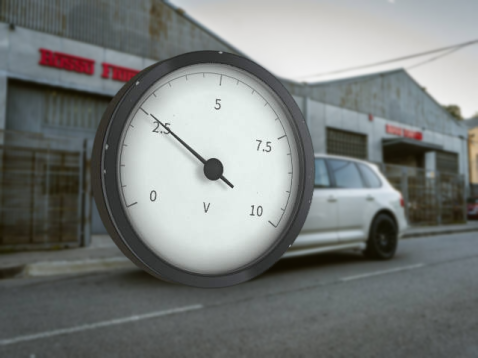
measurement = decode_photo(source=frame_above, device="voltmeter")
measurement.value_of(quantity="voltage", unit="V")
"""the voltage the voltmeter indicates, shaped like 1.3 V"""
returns 2.5 V
